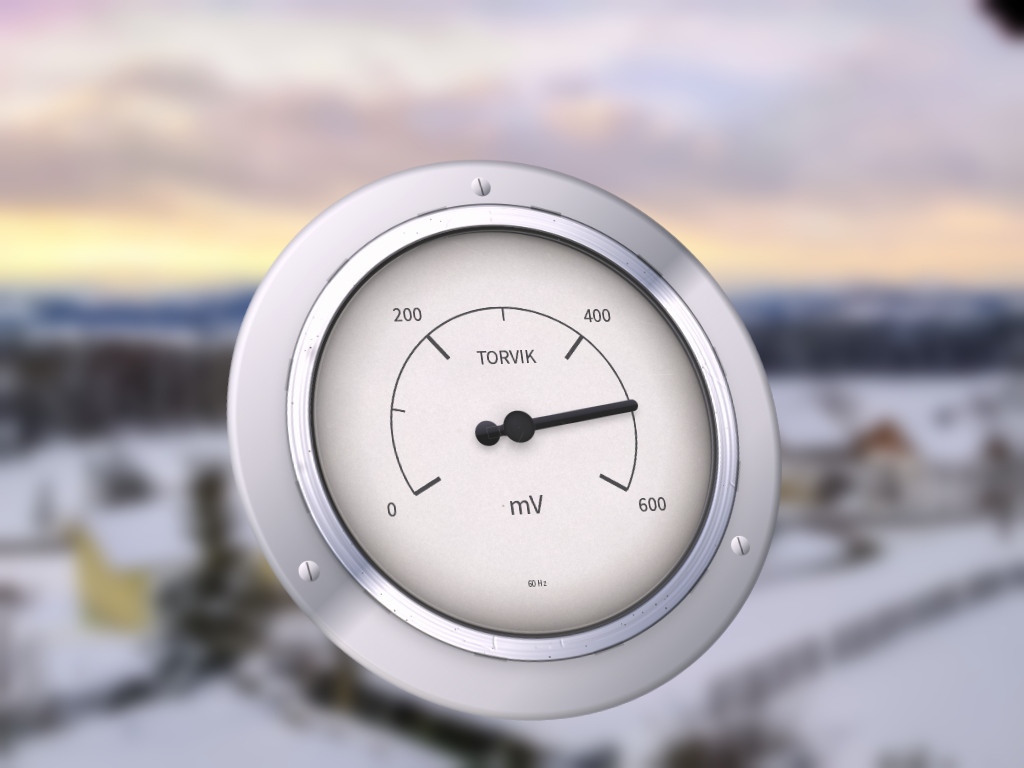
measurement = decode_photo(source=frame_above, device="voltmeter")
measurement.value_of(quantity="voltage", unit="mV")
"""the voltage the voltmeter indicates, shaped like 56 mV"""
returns 500 mV
